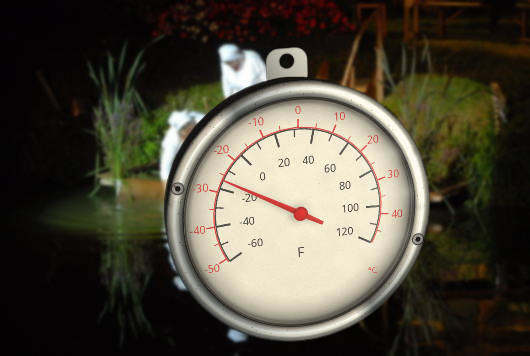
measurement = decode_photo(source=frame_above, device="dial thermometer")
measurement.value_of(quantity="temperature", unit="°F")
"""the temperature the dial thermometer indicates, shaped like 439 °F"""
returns -15 °F
